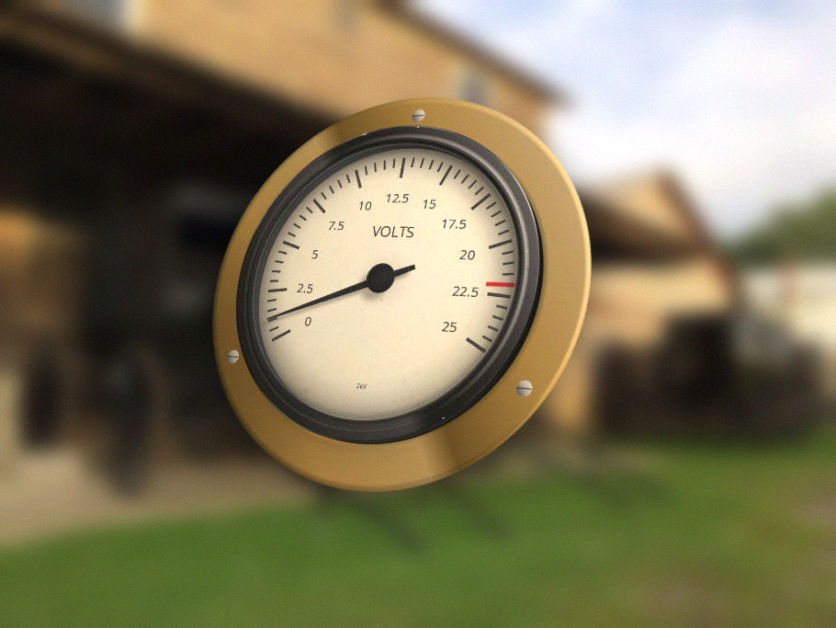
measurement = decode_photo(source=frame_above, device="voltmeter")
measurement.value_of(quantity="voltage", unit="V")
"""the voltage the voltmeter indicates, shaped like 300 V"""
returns 1 V
